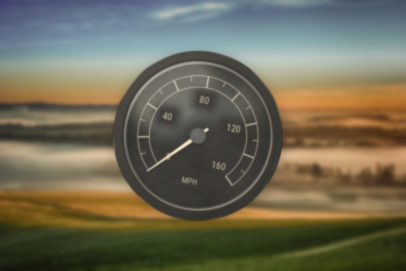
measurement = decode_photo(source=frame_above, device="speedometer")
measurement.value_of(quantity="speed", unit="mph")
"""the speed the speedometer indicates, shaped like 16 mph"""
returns 0 mph
